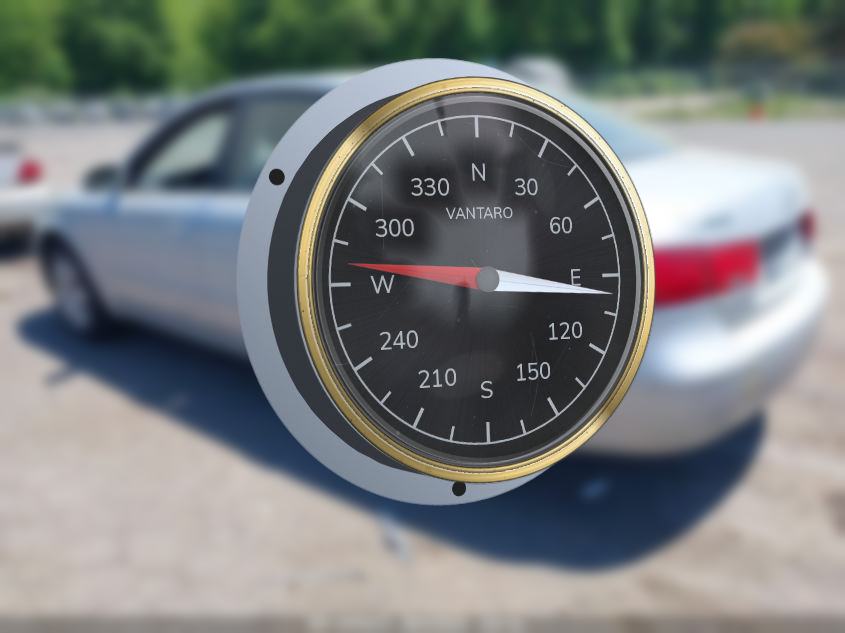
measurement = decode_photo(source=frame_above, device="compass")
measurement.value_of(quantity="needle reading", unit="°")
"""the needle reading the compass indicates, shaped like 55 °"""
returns 277.5 °
